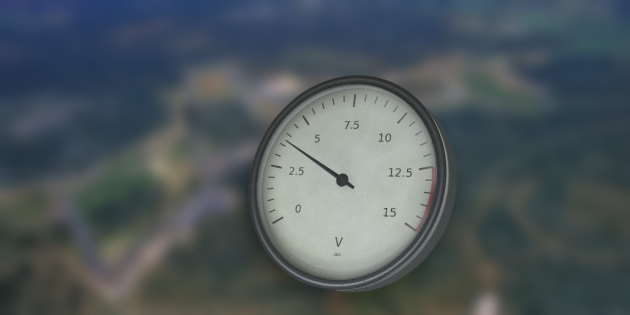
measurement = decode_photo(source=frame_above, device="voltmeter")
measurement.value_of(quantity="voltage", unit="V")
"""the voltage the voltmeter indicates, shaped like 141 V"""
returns 3.75 V
